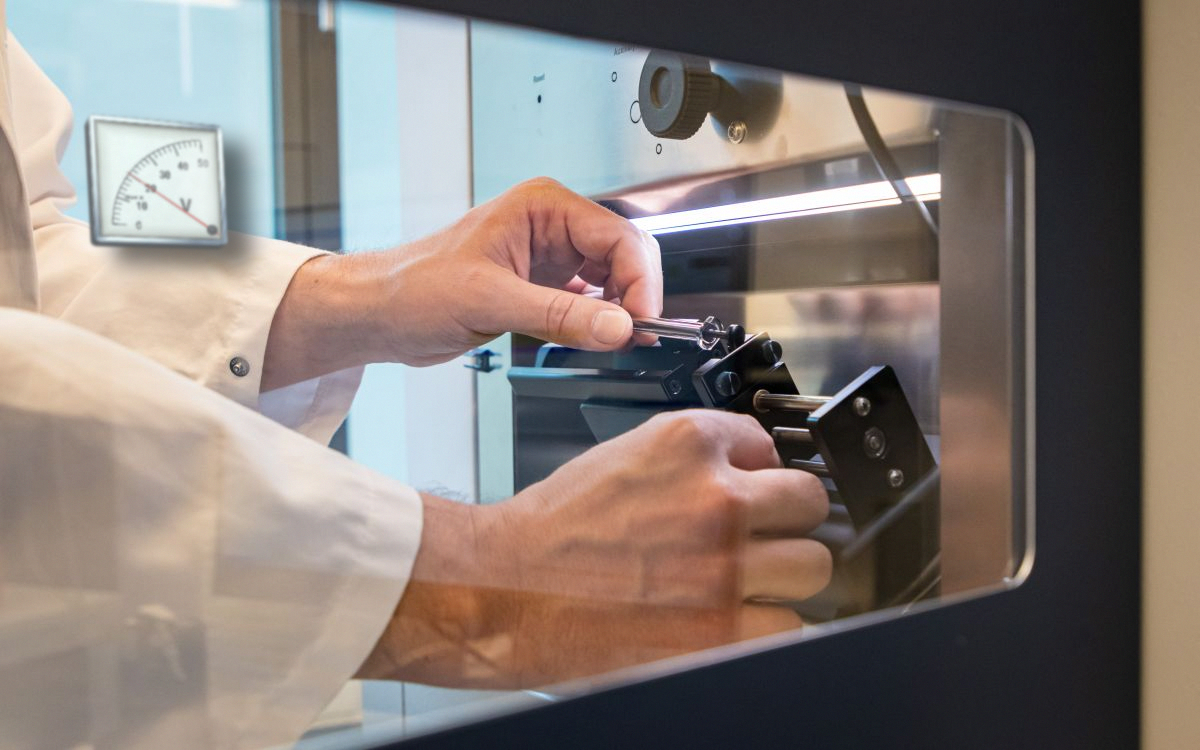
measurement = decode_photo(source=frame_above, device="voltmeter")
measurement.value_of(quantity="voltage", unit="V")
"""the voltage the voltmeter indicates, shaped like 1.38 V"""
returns 20 V
